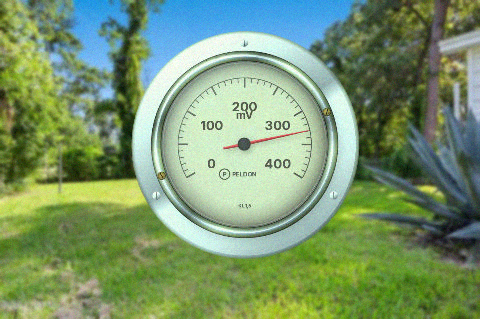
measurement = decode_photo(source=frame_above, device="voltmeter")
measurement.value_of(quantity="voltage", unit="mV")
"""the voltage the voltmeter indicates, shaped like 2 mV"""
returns 330 mV
